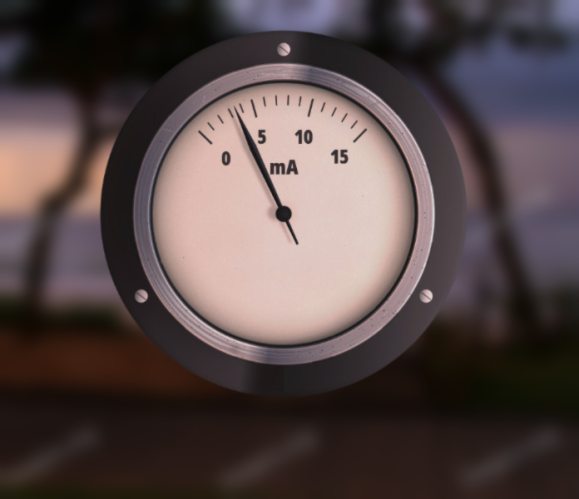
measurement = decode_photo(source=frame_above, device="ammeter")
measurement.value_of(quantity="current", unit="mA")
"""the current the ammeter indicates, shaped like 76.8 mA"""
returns 3.5 mA
